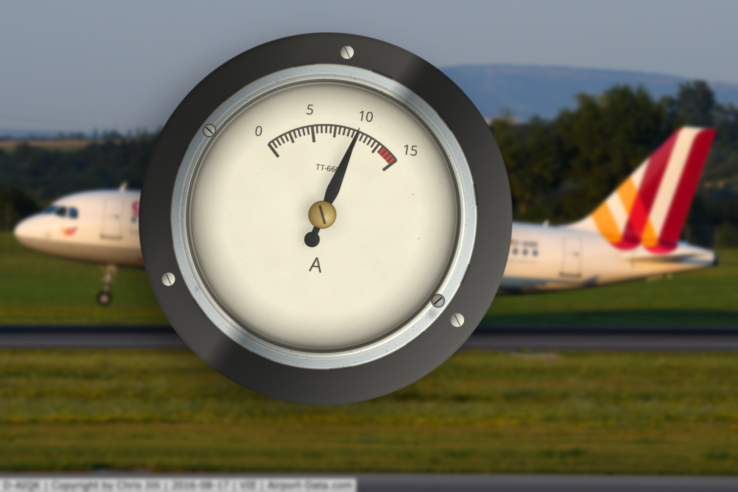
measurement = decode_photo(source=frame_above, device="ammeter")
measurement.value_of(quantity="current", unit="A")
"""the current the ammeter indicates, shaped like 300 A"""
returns 10 A
